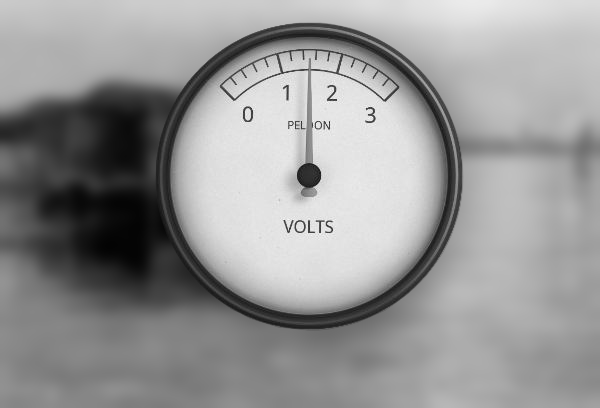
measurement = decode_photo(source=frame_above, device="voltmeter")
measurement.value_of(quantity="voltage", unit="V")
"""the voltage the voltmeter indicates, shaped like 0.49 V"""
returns 1.5 V
